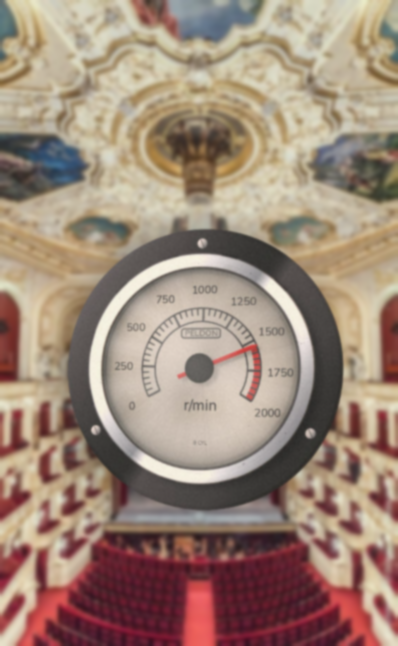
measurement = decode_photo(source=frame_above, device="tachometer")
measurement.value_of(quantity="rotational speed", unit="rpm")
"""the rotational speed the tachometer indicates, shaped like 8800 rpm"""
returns 1550 rpm
